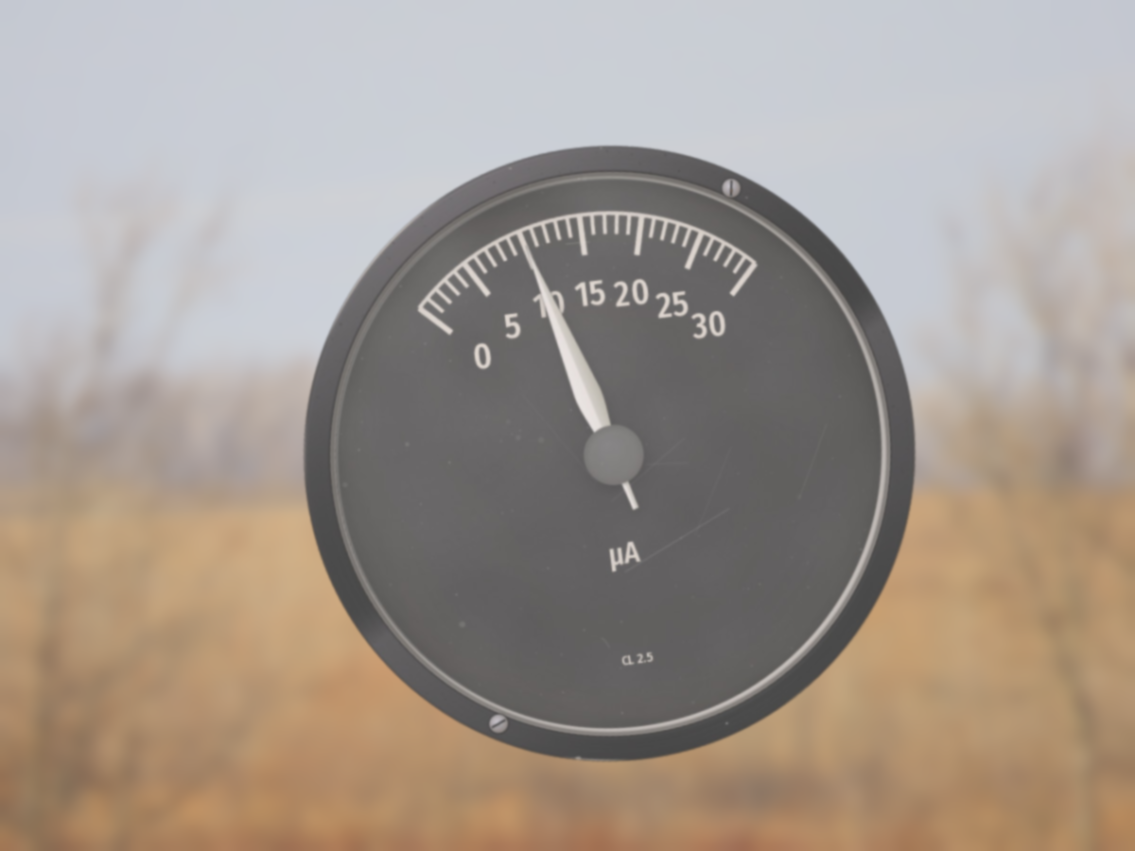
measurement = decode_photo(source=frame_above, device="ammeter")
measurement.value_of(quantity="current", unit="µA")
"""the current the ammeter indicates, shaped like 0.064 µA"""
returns 10 µA
